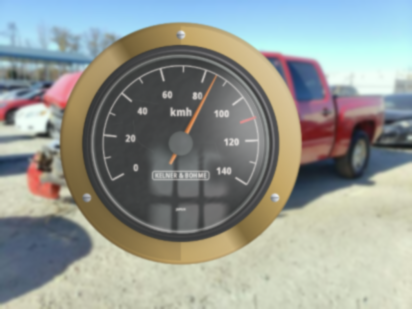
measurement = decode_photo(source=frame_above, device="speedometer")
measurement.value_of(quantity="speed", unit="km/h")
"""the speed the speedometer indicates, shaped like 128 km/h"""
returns 85 km/h
